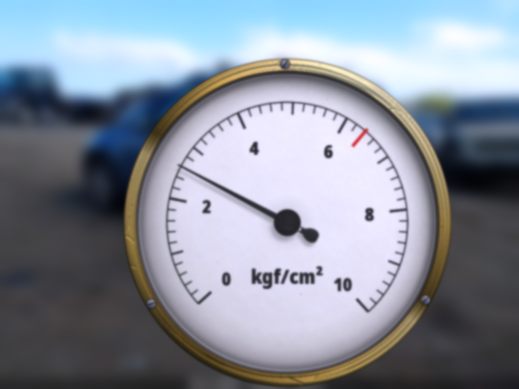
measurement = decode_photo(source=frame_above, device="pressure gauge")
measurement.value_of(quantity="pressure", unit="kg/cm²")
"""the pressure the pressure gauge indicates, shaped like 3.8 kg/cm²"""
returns 2.6 kg/cm²
